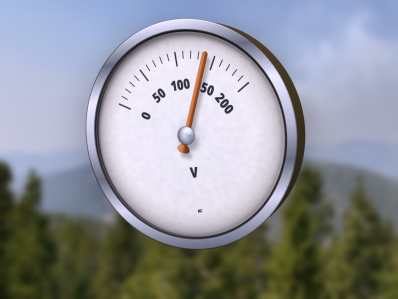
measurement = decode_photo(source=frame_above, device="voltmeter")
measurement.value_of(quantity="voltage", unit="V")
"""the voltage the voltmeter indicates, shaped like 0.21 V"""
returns 140 V
